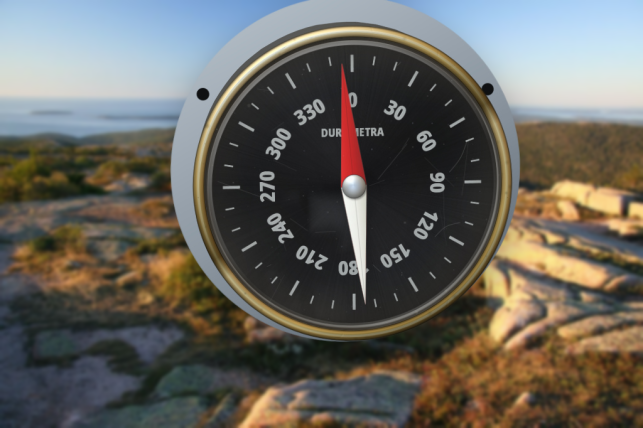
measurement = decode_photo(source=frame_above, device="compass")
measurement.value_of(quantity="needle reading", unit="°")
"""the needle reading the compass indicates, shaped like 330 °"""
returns 355 °
